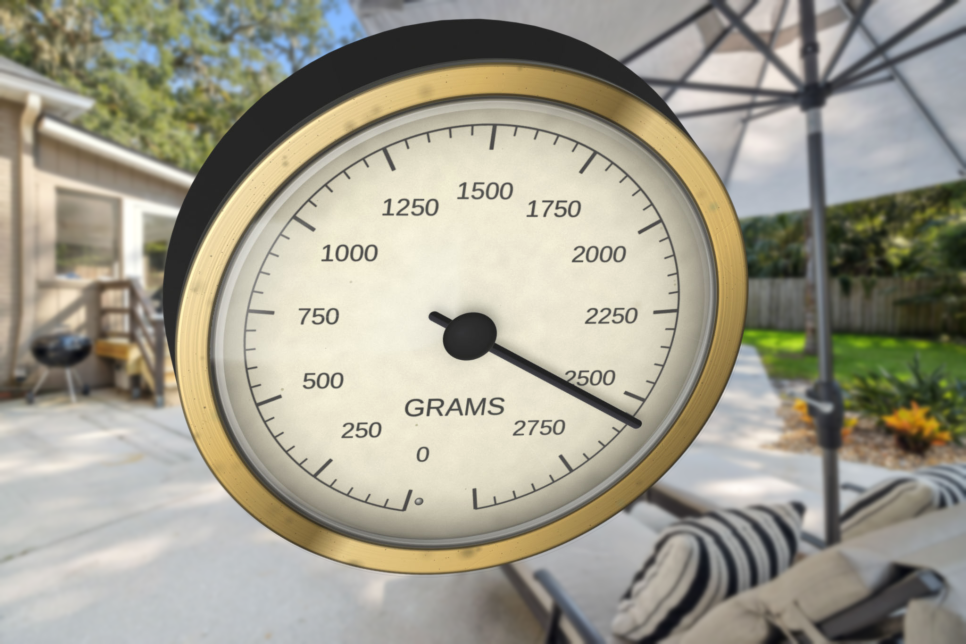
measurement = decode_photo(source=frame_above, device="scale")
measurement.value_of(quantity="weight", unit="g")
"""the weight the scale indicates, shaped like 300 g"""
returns 2550 g
